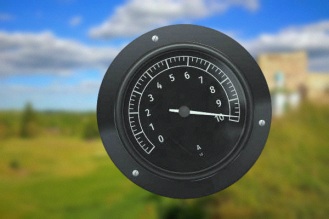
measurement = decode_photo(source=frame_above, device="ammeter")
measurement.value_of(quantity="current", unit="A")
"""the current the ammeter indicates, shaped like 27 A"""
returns 9.8 A
